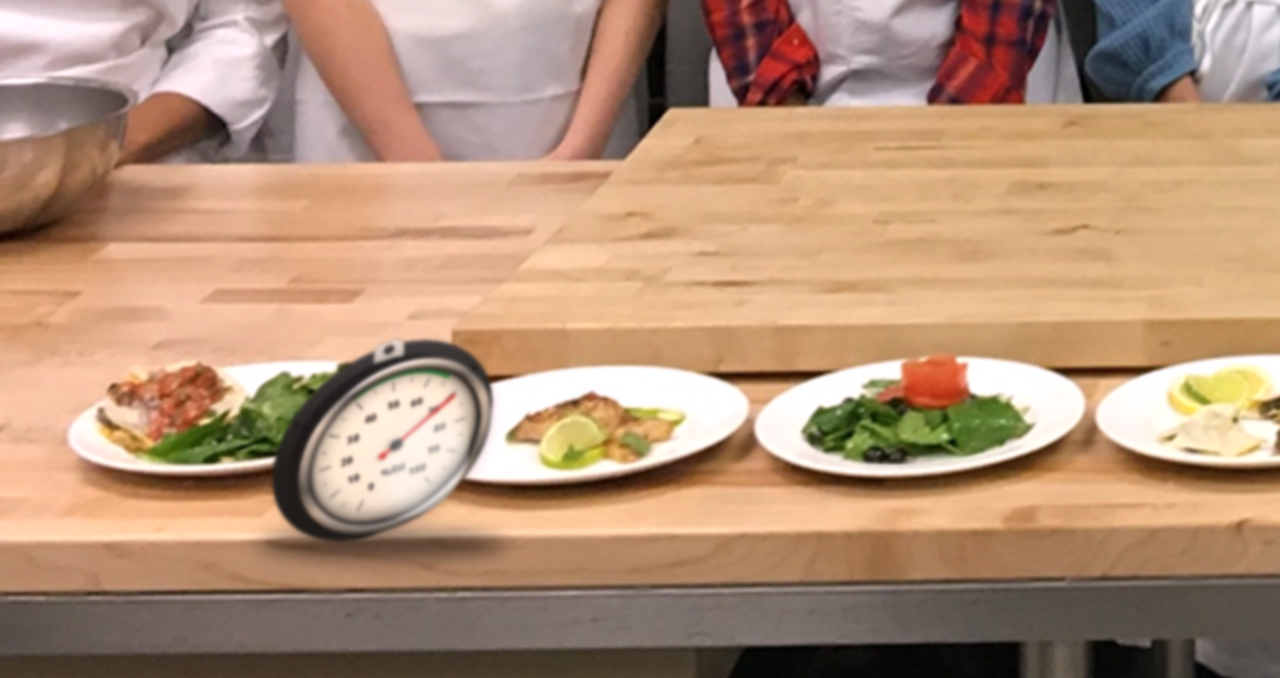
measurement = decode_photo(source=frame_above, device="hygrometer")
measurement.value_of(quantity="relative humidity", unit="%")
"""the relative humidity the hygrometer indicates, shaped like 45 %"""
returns 70 %
